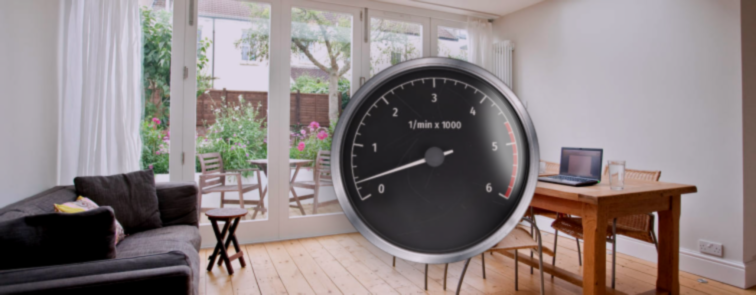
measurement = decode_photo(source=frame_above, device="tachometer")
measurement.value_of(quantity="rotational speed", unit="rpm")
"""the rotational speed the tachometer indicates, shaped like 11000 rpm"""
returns 300 rpm
